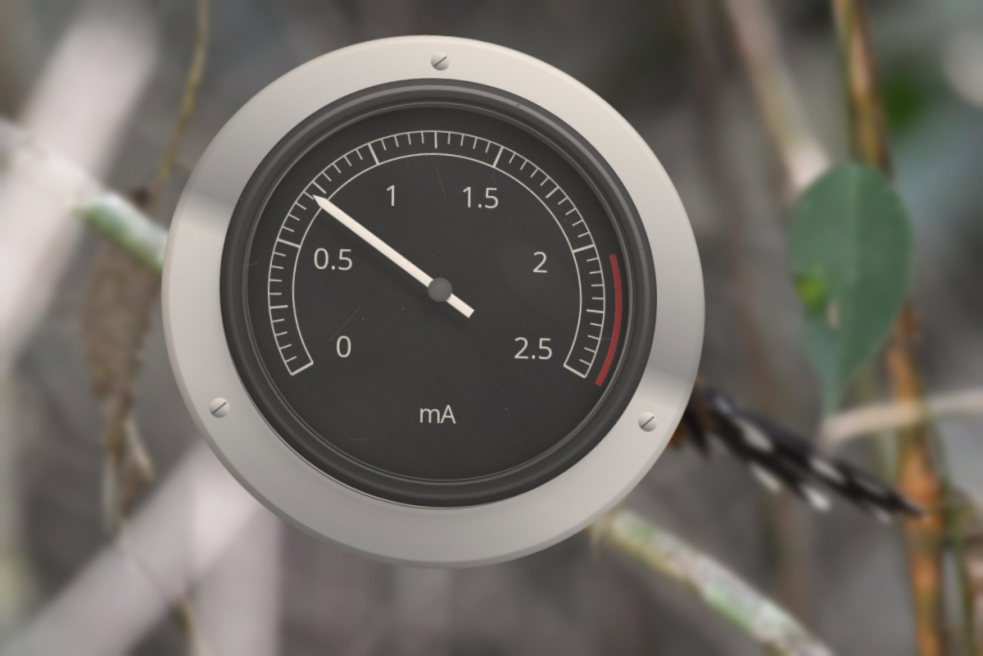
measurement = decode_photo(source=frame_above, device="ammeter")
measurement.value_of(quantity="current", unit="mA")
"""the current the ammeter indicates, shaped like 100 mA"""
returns 0.7 mA
